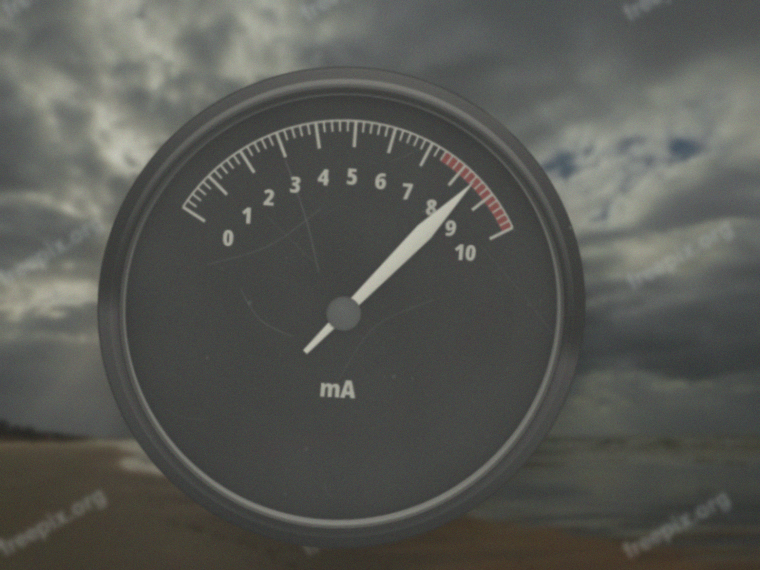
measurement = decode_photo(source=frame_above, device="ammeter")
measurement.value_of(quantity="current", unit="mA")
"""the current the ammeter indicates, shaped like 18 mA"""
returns 8.4 mA
